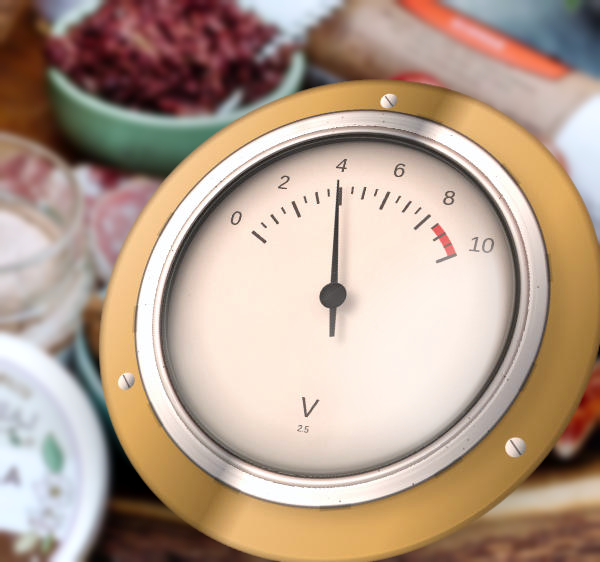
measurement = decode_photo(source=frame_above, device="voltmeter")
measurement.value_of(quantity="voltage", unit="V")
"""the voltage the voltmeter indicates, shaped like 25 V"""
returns 4 V
